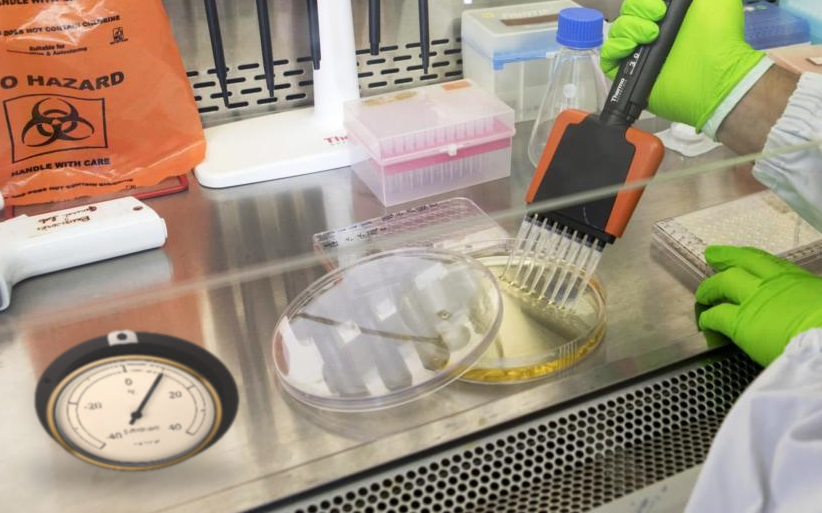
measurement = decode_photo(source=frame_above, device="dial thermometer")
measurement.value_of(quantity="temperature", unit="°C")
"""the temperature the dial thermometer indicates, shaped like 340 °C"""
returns 10 °C
